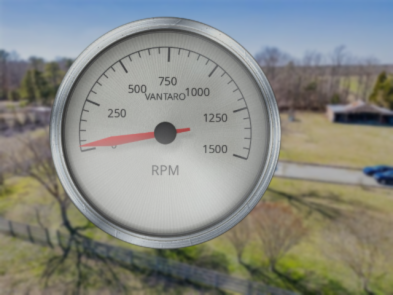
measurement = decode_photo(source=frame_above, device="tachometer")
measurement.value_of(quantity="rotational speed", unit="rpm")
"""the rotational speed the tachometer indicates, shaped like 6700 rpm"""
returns 25 rpm
